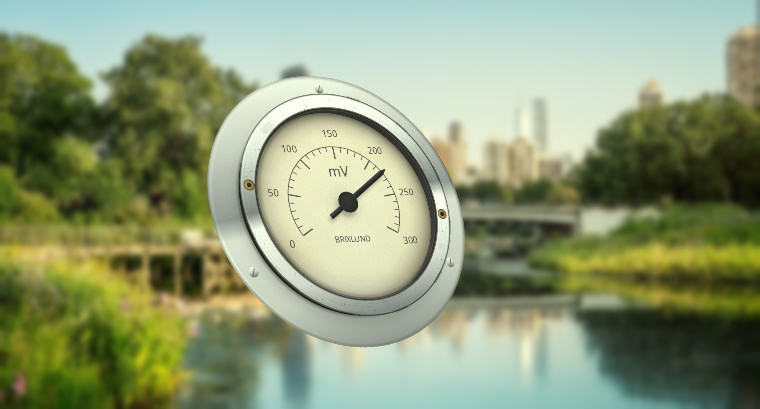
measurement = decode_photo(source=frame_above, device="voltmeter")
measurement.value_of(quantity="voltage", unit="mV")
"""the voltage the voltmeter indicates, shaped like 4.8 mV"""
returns 220 mV
